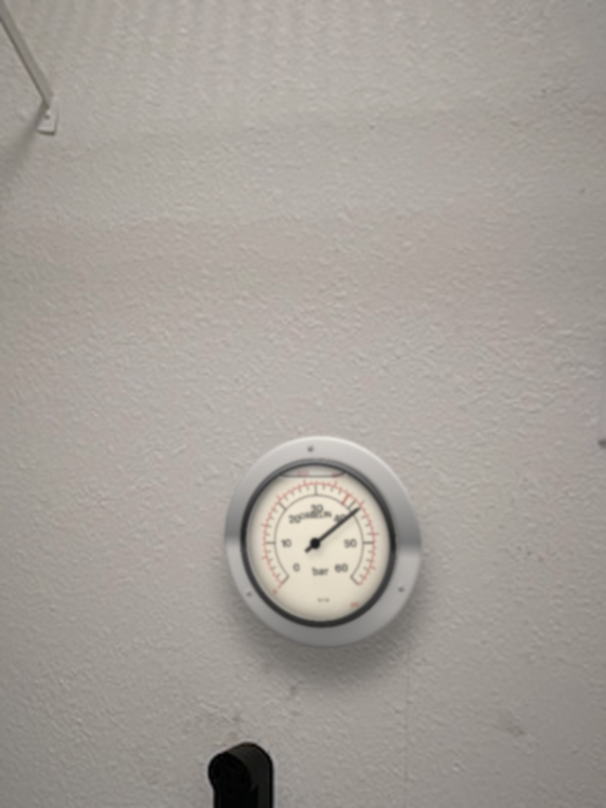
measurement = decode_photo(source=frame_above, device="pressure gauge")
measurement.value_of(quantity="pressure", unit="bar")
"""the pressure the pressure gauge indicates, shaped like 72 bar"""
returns 42 bar
